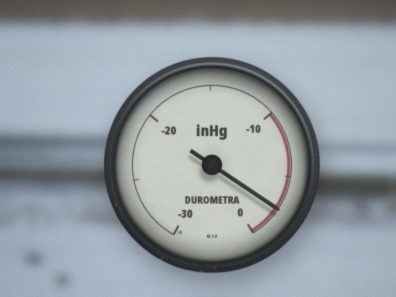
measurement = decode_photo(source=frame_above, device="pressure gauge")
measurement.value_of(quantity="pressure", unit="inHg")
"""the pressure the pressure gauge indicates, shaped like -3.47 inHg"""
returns -2.5 inHg
